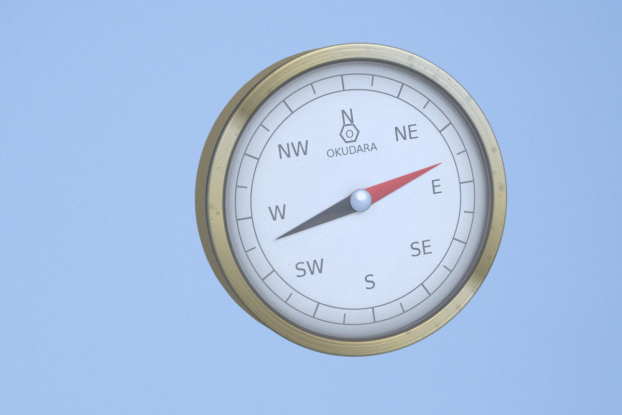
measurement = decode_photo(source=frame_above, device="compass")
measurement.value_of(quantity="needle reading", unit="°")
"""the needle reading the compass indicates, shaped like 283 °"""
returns 75 °
